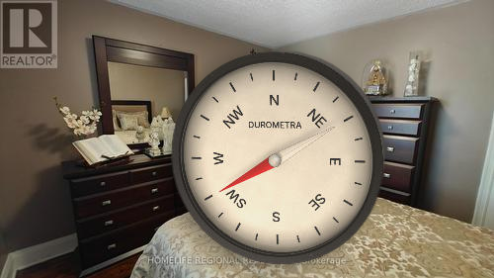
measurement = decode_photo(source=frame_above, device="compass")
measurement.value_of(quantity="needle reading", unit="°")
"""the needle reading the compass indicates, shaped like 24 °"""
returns 240 °
